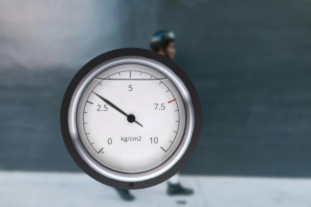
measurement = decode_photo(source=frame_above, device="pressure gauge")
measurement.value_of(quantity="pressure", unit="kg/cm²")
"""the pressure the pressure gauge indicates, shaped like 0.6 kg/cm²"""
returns 3 kg/cm²
